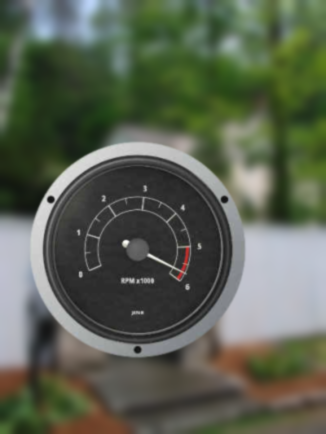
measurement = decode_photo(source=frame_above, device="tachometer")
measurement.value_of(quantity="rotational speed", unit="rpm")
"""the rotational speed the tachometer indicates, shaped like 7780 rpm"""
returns 5750 rpm
